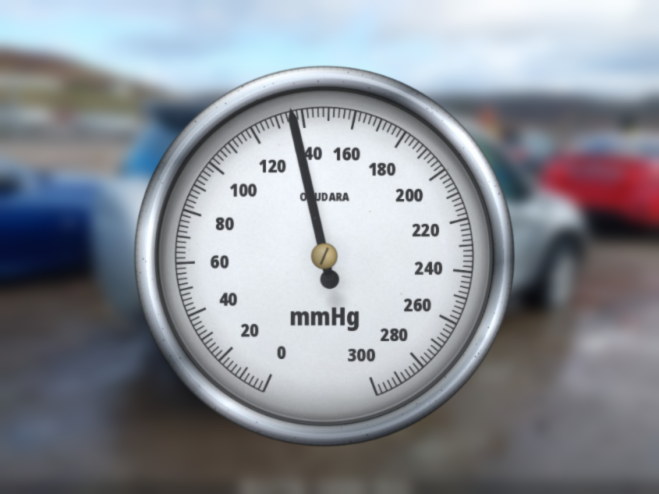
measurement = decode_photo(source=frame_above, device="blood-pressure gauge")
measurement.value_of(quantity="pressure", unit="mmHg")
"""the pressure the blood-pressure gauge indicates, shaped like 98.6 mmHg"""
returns 136 mmHg
